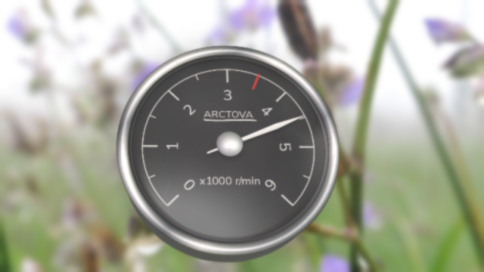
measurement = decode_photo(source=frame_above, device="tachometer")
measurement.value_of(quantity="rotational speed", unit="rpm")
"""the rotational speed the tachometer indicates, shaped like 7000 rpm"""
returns 4500 rpm
